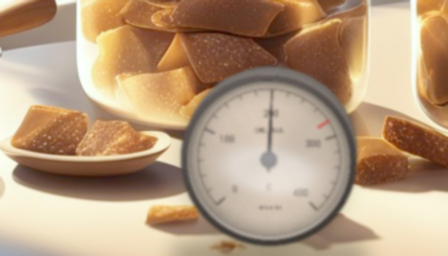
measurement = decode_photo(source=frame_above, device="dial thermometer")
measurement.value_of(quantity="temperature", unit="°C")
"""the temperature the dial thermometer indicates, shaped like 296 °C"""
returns 200 °C
